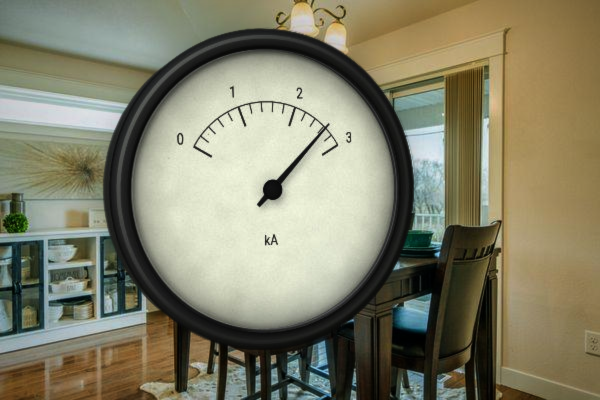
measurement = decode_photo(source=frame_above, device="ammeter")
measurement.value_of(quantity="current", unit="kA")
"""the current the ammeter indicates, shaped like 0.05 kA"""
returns 2.6 kA
